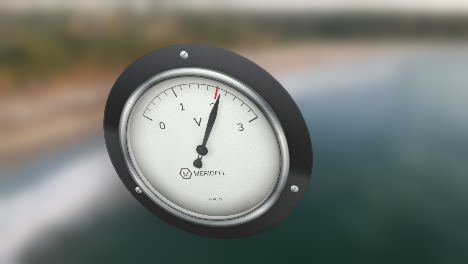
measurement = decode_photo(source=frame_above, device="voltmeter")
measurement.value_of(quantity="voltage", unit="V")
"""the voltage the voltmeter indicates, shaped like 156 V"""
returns 2.1 V
